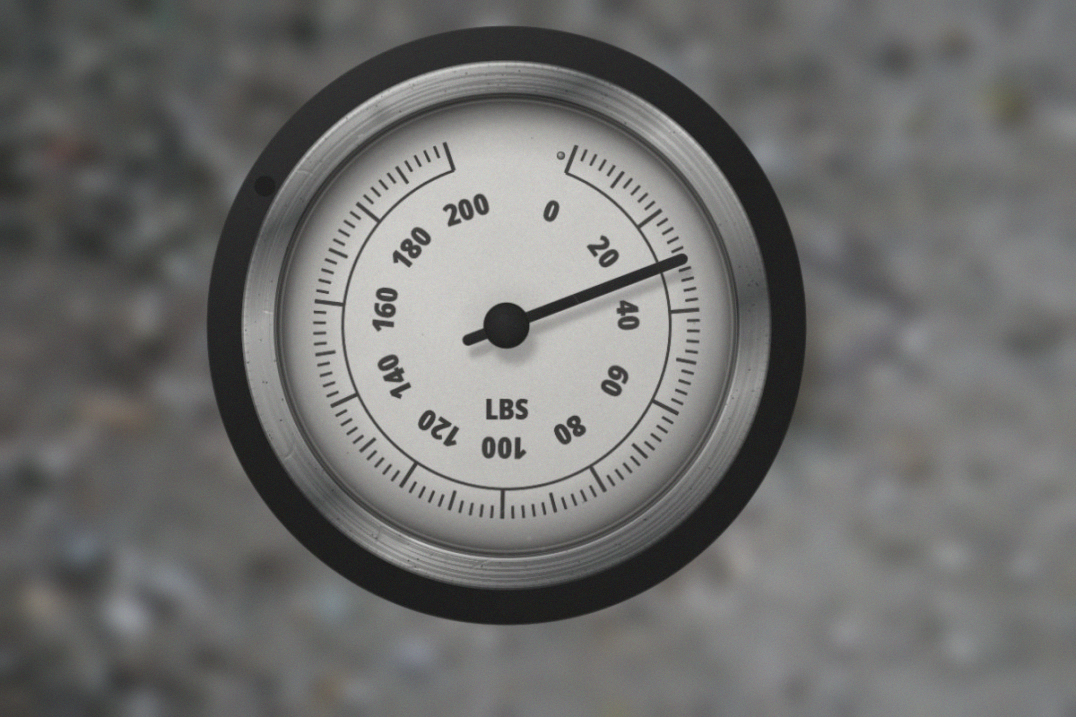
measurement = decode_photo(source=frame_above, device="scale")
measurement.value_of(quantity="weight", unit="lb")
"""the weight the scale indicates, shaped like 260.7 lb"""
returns 30 lb
